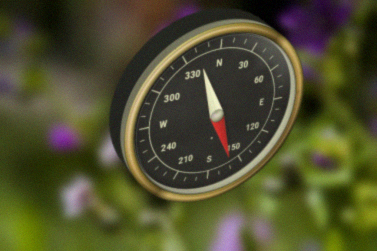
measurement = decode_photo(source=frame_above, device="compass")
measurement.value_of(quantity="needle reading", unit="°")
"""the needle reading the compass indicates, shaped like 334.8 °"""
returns 160 °
